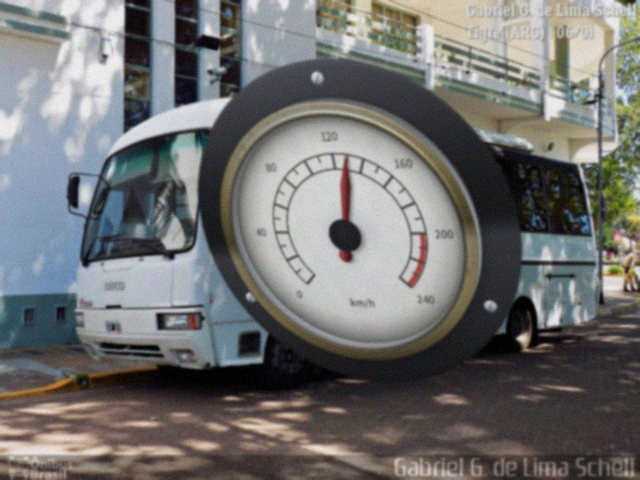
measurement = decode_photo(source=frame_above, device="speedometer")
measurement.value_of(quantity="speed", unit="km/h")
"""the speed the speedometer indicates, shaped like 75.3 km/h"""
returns 130 km/h
